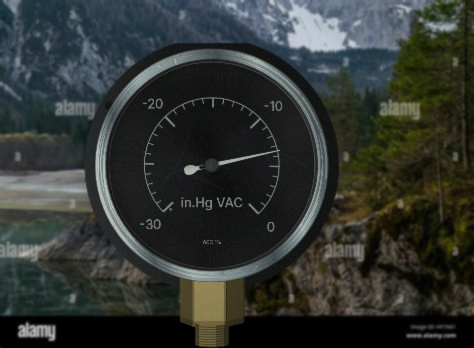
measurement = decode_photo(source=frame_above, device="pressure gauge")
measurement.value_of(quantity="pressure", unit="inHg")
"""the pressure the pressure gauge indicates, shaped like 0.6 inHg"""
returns -6.5 inHg
